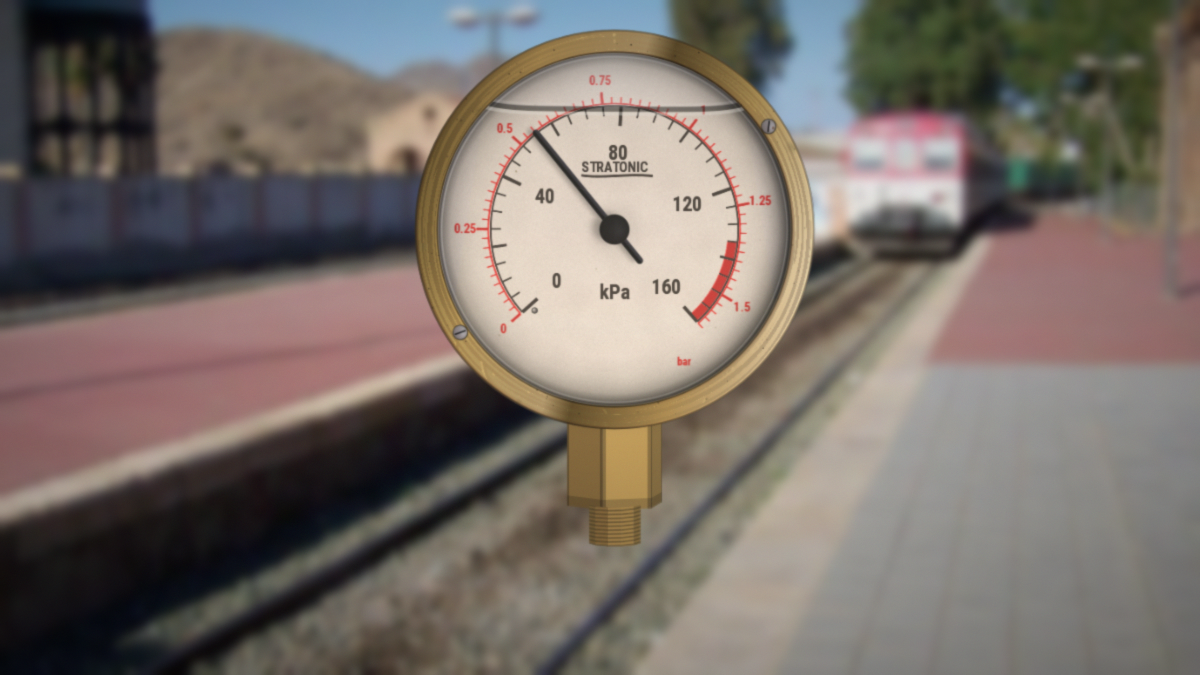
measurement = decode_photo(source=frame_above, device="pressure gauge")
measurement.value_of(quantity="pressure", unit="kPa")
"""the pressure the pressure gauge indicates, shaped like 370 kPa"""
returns 55 kPa
